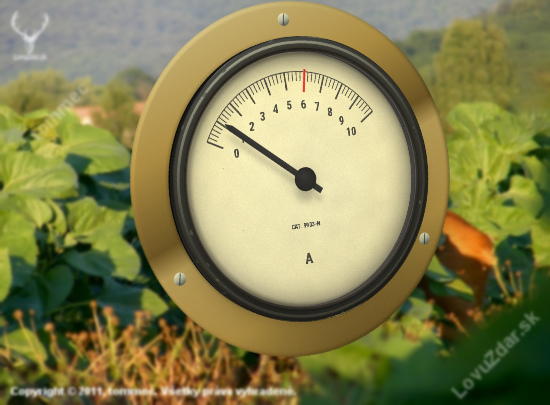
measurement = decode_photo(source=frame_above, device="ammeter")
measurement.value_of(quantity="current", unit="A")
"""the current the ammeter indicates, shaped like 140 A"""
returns 1 A
